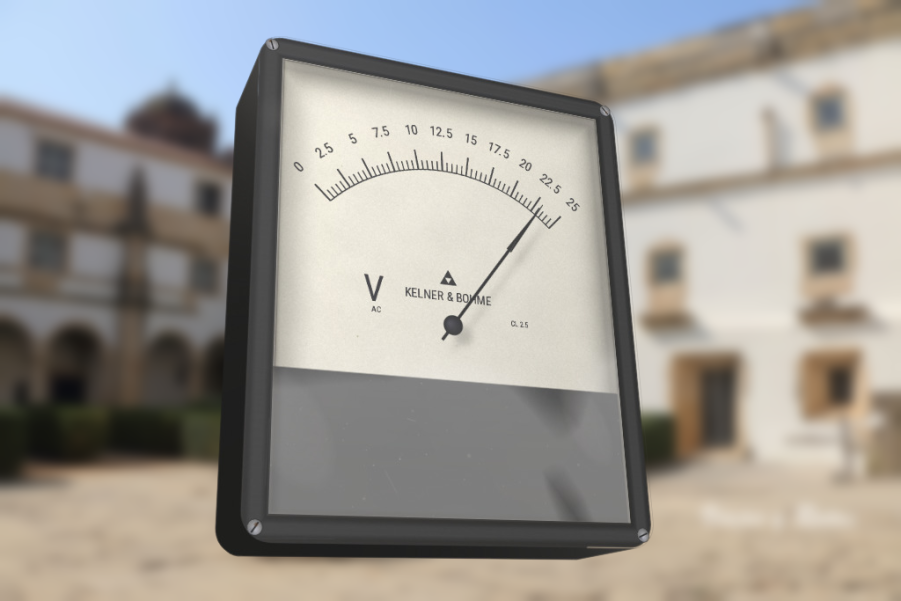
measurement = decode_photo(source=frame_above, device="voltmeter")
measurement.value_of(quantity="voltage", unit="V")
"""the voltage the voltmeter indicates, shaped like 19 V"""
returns 23 V
